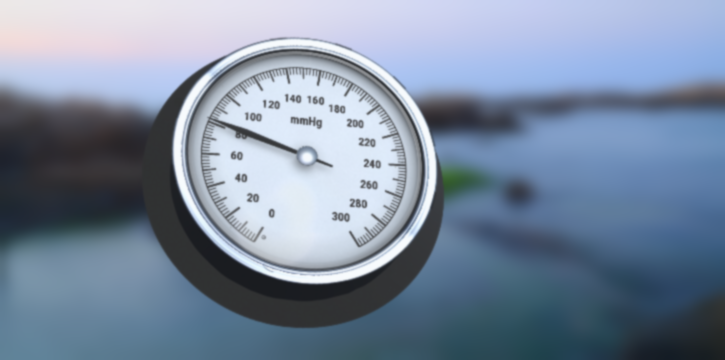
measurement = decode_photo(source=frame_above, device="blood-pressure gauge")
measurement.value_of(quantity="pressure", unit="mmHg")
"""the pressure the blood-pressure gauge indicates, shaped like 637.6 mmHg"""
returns 80 mmHg
